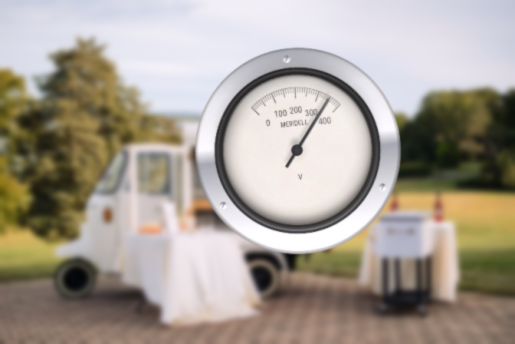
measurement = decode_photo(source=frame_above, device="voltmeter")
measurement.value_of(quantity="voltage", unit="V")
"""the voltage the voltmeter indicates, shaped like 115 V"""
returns 350 V
